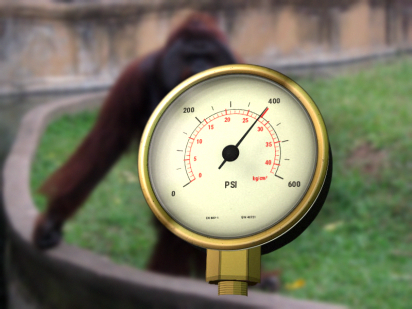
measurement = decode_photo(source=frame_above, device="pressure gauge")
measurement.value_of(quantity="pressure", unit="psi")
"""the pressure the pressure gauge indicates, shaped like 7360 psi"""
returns 400 psi
